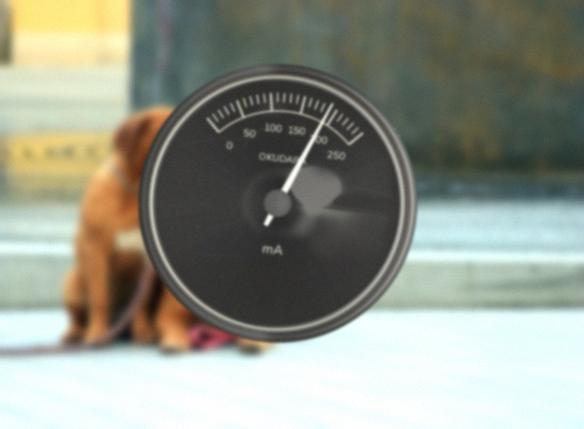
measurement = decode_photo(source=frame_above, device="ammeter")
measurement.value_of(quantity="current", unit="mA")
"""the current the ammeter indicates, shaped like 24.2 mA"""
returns 190 mA
